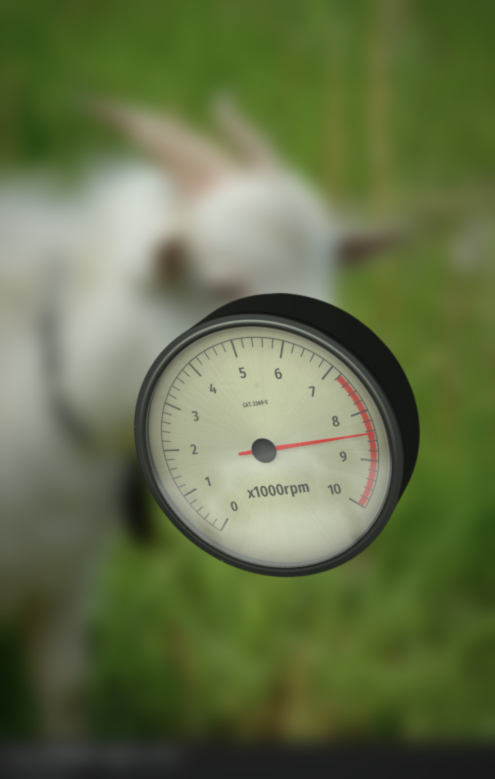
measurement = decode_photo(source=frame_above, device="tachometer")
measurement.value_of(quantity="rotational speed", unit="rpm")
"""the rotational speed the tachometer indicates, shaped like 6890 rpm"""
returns 8400 rpm
